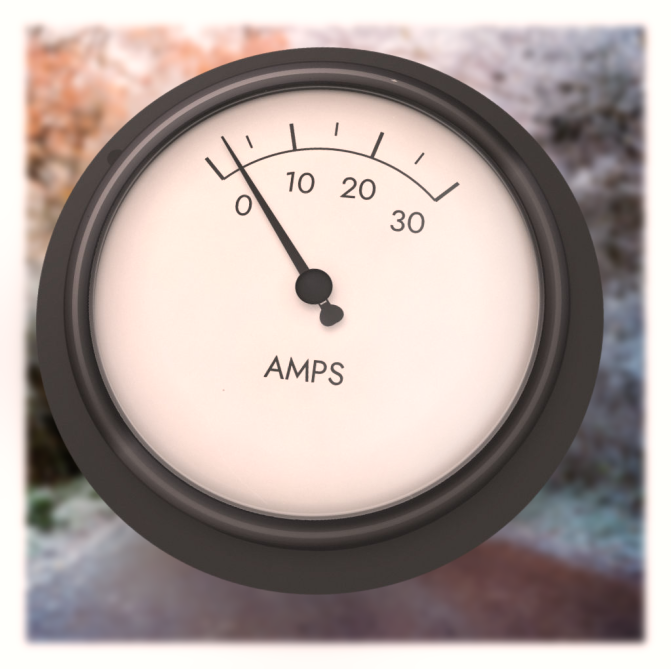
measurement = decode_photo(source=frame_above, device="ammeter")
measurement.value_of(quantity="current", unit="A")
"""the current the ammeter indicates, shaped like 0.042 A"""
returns 2.5 A
